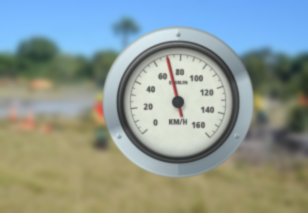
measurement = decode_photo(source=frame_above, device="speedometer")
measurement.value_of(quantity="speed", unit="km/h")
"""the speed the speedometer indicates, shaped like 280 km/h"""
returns 70 km/h
